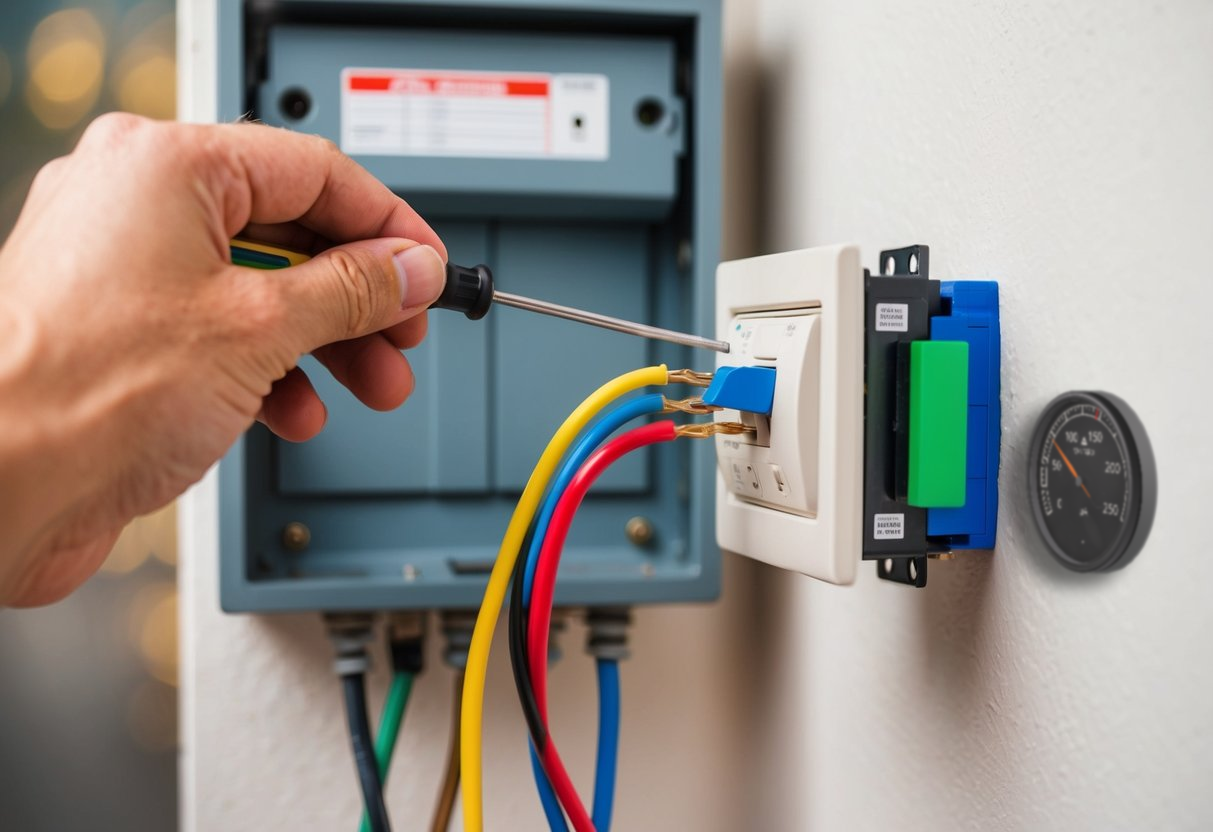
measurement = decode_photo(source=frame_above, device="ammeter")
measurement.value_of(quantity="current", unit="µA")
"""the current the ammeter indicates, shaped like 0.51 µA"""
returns 75 µA
